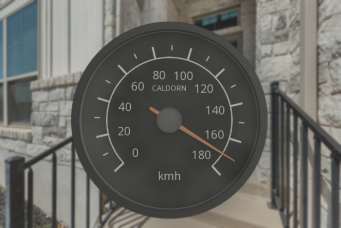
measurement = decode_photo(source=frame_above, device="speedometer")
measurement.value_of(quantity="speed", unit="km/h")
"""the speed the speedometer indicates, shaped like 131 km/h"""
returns 170 km/h
